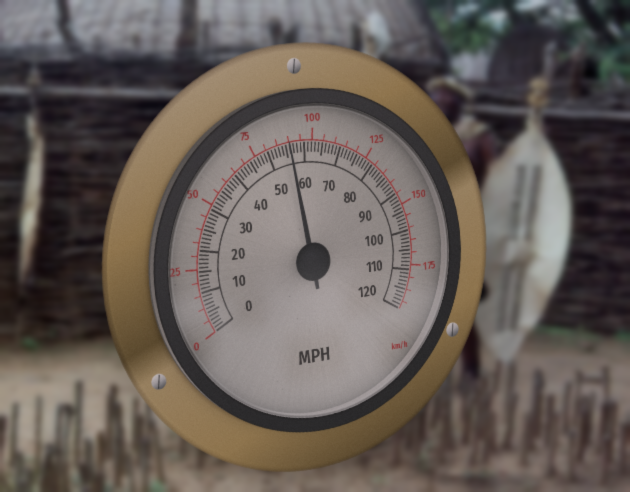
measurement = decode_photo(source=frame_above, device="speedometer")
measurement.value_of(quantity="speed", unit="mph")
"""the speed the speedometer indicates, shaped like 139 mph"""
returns 55 mph
